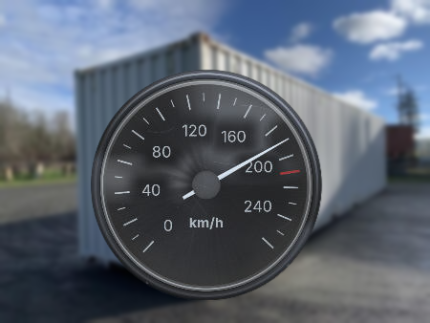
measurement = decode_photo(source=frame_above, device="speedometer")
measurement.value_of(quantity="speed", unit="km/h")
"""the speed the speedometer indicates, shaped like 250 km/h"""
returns 190 km/h
